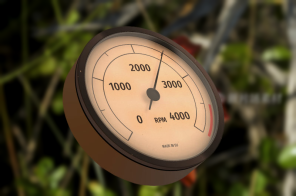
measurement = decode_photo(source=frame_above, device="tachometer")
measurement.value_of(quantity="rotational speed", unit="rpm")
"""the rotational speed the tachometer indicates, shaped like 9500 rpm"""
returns 2500 rpm
